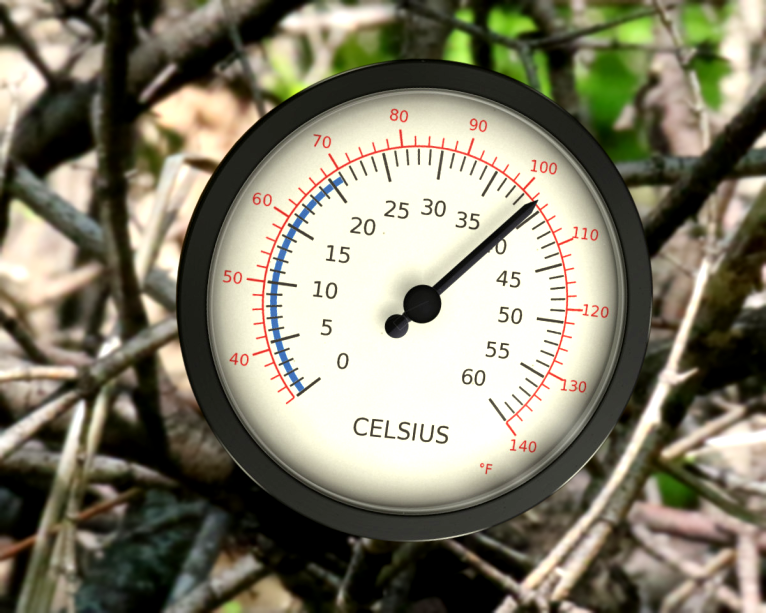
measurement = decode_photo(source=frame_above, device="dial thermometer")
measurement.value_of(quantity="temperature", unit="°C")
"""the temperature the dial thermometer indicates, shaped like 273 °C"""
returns 39 °C
